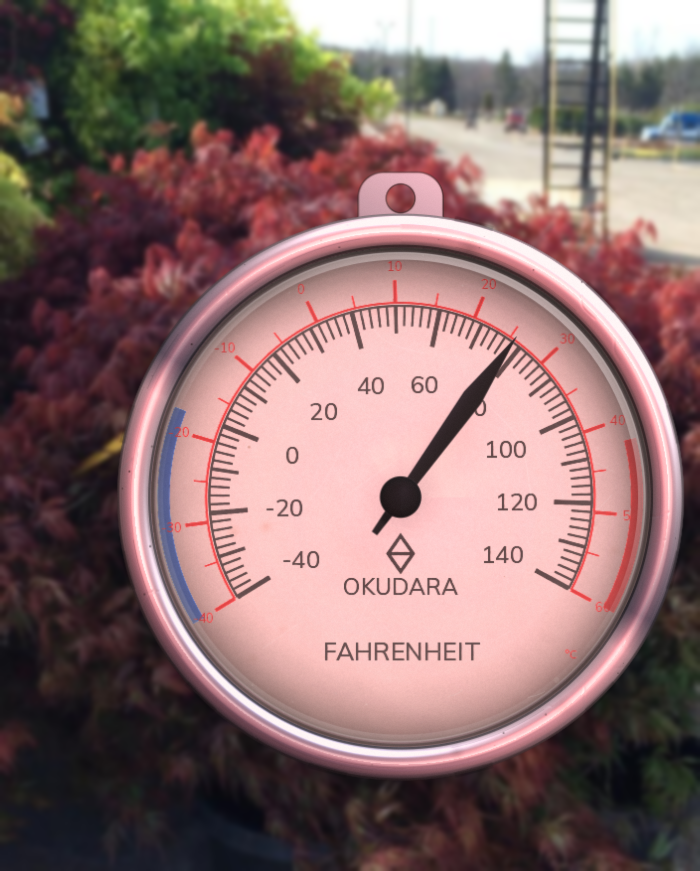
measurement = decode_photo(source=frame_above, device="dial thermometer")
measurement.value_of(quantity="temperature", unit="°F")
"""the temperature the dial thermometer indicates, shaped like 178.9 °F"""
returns 78 °F
